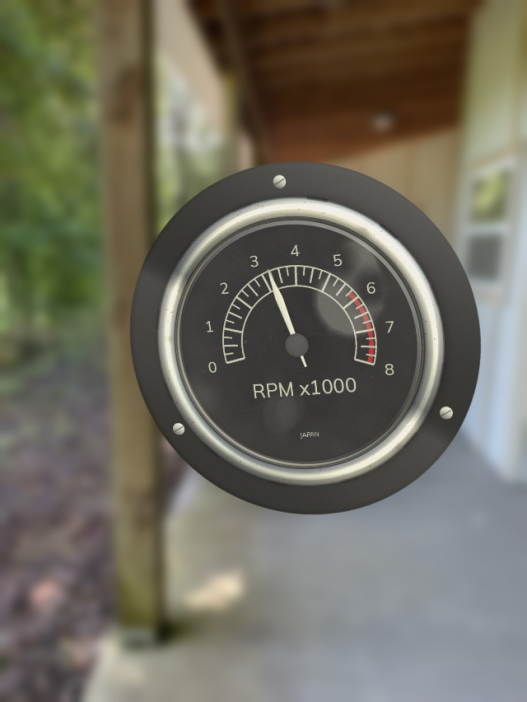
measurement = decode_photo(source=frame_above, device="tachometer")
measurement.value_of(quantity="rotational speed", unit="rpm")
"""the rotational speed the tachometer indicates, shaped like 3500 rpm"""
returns 3250 rpm
